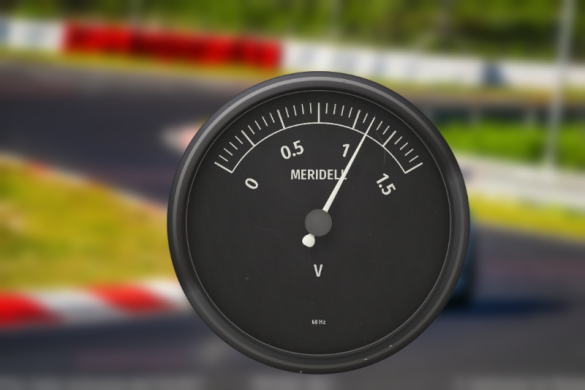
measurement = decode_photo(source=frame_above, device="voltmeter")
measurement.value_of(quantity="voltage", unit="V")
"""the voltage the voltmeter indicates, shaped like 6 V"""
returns 1.1 V
